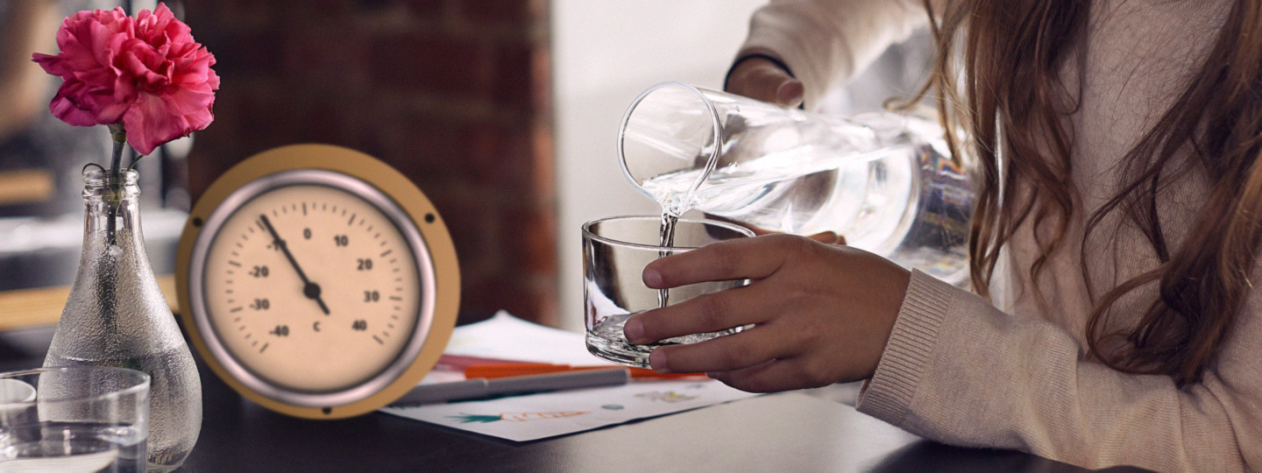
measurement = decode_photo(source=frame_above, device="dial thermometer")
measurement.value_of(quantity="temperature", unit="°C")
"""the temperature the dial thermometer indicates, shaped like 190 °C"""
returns -8 °C
